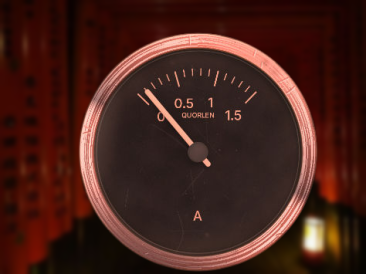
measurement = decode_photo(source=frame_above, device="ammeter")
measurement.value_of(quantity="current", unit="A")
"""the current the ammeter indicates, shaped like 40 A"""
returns 0.1 A
